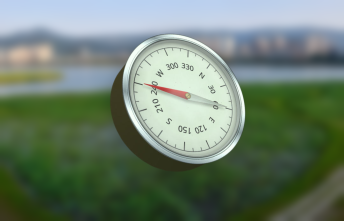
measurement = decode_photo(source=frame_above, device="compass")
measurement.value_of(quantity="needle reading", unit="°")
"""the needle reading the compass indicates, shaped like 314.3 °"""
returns 240 °
